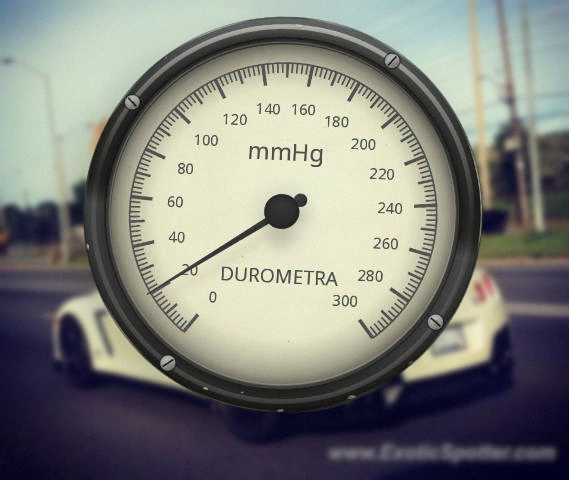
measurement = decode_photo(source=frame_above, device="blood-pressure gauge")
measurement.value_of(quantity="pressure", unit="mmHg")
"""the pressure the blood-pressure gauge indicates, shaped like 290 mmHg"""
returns 20 mmHg
